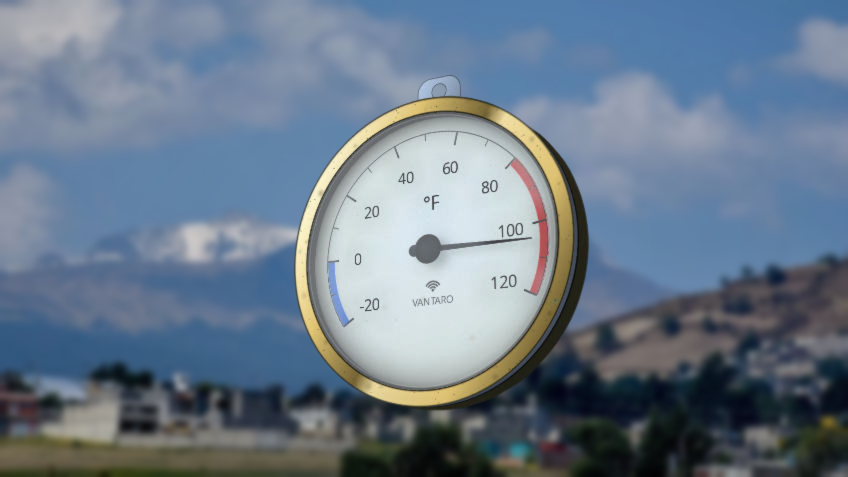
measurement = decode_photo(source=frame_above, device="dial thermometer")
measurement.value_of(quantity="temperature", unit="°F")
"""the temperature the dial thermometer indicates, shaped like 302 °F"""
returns 105 °F
